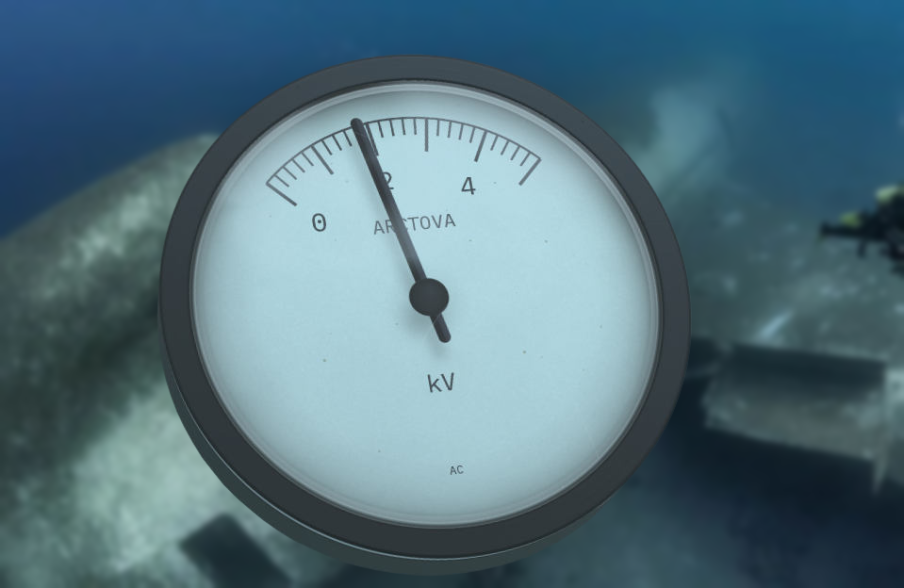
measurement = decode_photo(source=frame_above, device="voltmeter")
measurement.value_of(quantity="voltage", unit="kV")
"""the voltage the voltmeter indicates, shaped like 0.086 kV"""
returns 1.8 kV
